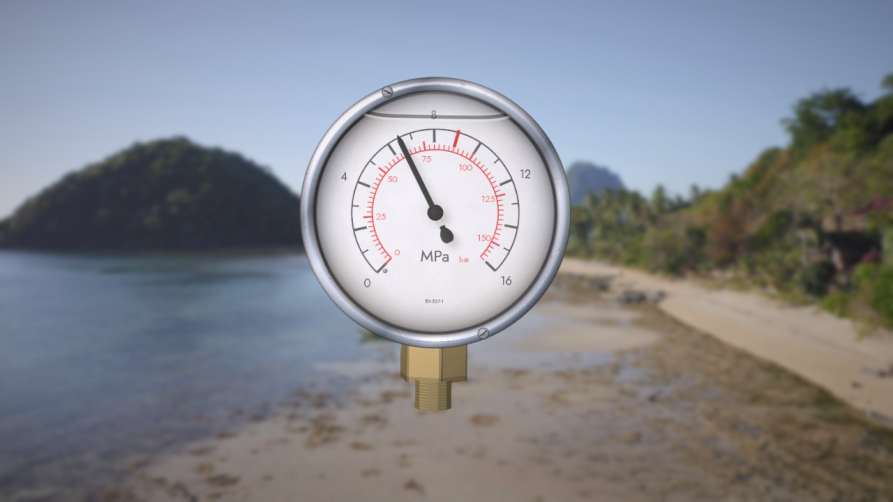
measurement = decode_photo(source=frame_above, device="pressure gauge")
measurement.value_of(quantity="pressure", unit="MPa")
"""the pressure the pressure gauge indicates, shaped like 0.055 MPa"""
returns 6.5 MPa
